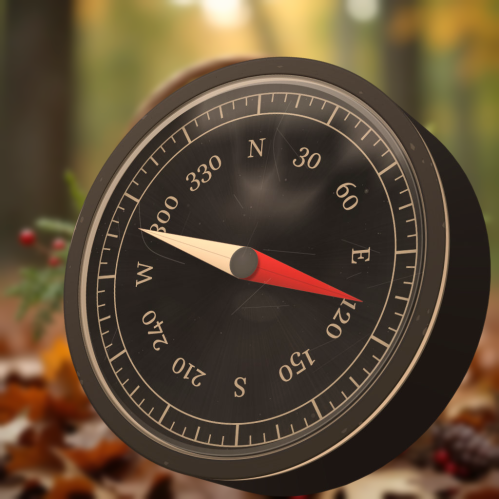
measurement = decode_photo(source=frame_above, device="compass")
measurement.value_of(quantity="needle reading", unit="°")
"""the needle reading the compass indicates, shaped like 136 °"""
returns 110 °
